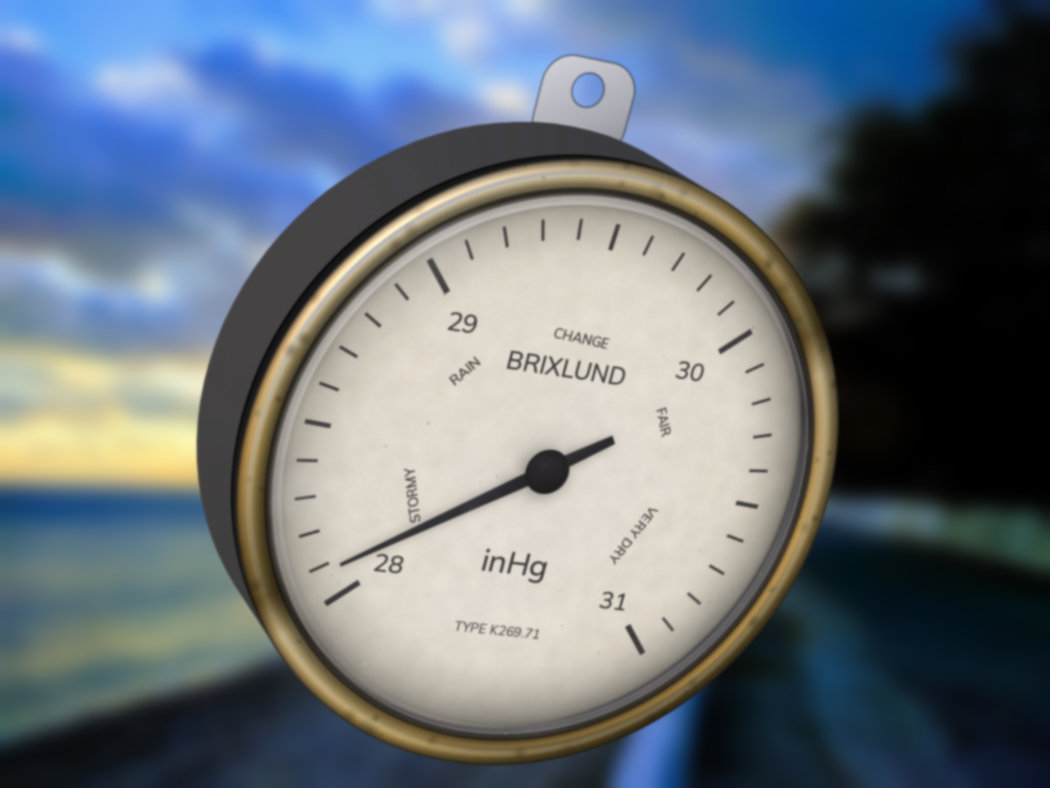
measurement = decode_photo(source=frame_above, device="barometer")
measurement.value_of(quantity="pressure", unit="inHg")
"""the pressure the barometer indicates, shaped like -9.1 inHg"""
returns 28.1 inHg
